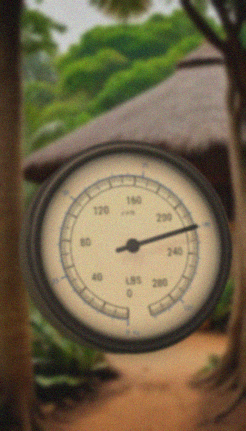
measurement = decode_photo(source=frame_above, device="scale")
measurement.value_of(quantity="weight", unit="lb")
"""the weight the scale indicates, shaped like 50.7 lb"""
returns 220 lb
